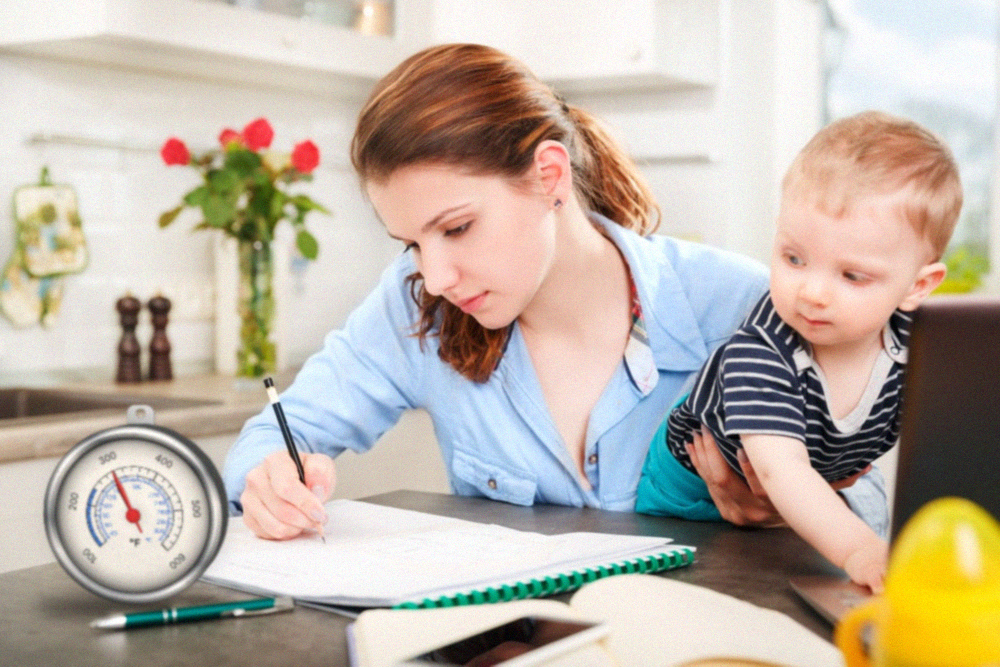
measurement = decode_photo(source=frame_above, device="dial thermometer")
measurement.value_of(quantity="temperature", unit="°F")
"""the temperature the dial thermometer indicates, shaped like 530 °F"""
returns 300 °F
